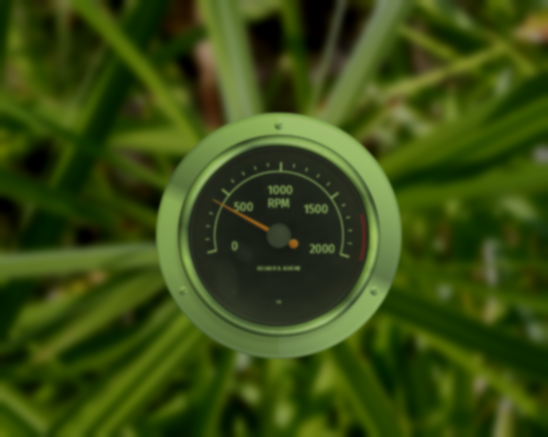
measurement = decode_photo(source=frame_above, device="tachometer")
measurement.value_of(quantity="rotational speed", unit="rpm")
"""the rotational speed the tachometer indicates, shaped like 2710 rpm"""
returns 400 rpm
